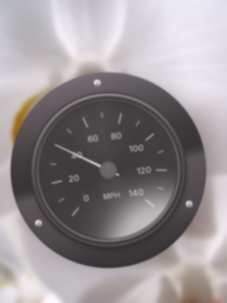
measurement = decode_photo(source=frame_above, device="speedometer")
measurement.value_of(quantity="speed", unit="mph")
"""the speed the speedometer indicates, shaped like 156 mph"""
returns 40 mph
